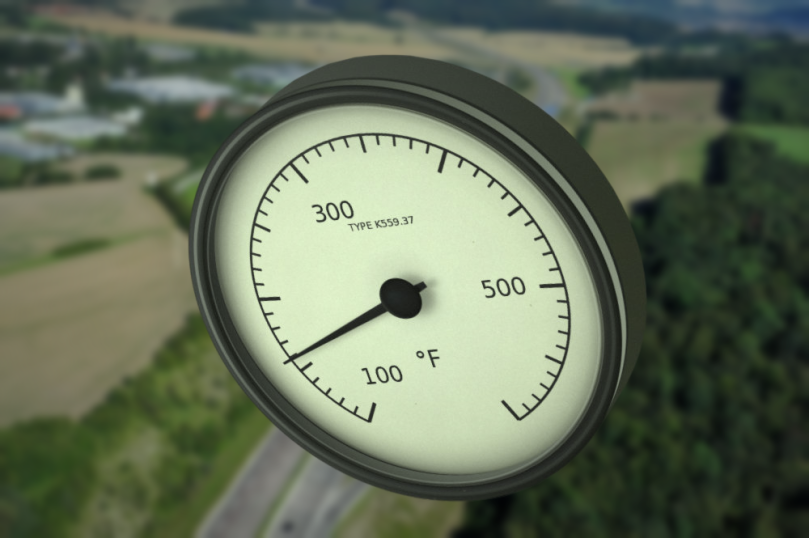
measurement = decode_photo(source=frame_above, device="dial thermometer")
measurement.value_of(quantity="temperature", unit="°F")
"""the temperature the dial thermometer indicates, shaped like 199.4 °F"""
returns 160 °F
